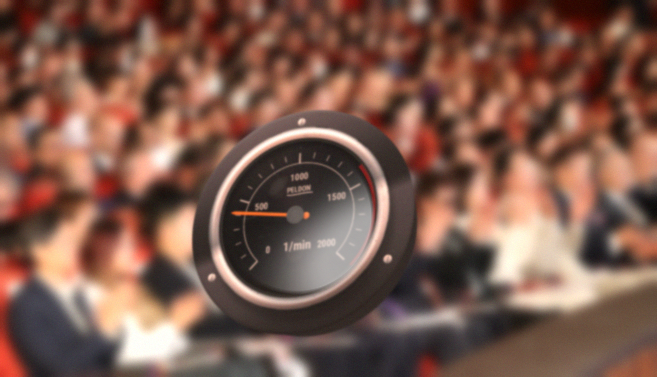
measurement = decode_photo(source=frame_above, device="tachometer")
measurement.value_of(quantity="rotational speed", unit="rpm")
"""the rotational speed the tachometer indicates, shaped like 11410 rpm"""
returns 400 rpm
